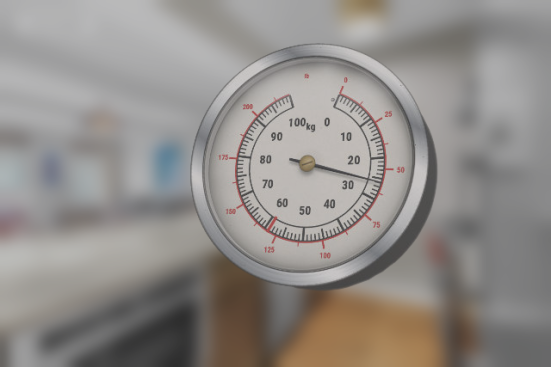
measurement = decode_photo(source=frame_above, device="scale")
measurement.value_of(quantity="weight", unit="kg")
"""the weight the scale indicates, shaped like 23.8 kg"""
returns 26 kg
